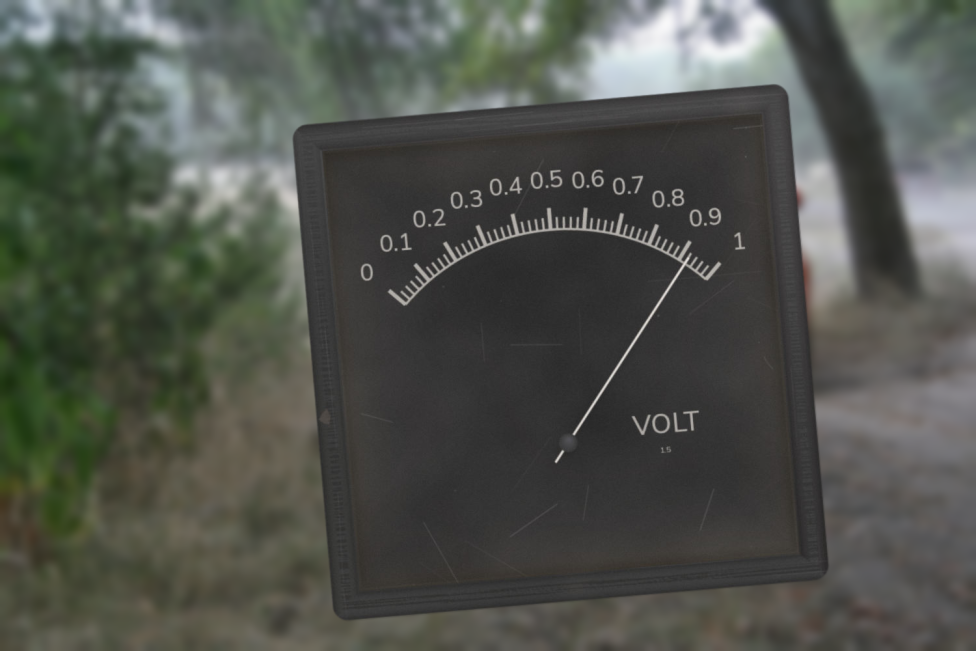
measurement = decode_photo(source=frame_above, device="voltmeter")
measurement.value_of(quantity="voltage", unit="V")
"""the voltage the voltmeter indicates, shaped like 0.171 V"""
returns 0.92 V
